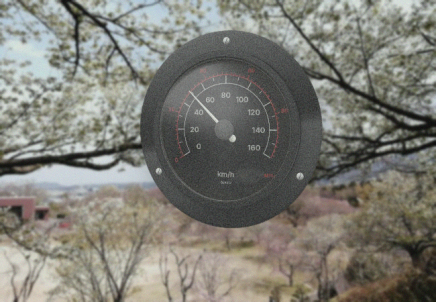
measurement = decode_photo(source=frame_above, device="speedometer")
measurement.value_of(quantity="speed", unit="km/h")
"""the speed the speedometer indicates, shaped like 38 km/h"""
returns 50 km/h
